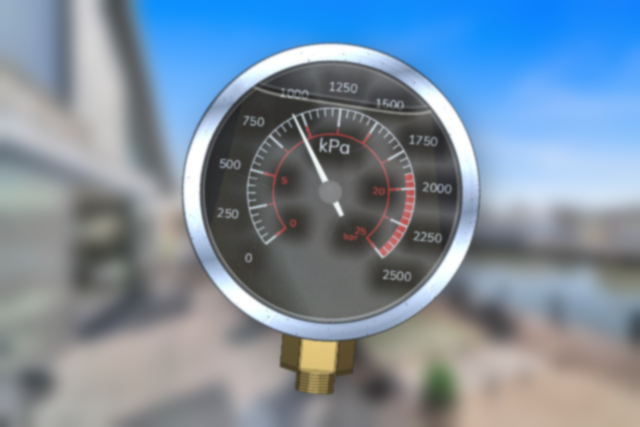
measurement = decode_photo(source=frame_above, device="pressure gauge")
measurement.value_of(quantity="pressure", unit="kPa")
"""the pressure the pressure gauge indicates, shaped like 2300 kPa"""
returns 950 kPa
